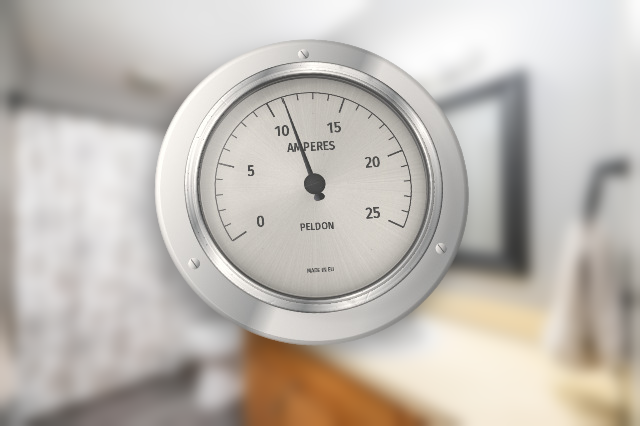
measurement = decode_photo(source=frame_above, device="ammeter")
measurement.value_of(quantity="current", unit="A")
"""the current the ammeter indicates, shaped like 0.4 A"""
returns 11 A
